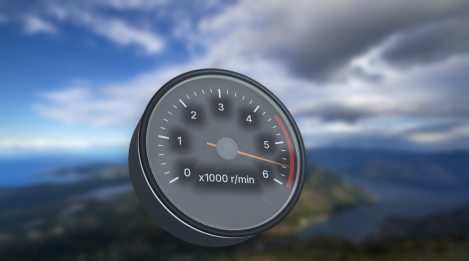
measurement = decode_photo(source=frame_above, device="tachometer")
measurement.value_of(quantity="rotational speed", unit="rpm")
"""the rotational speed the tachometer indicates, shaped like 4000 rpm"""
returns 5600 rpm
